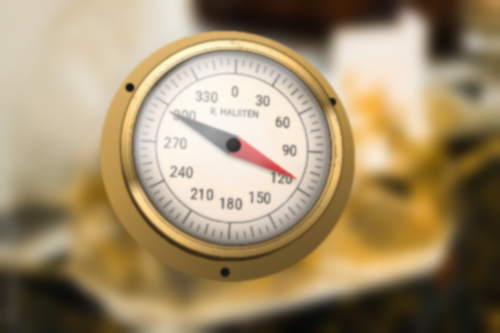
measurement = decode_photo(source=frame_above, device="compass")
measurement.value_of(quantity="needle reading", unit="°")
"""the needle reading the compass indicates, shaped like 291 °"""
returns 115 °
